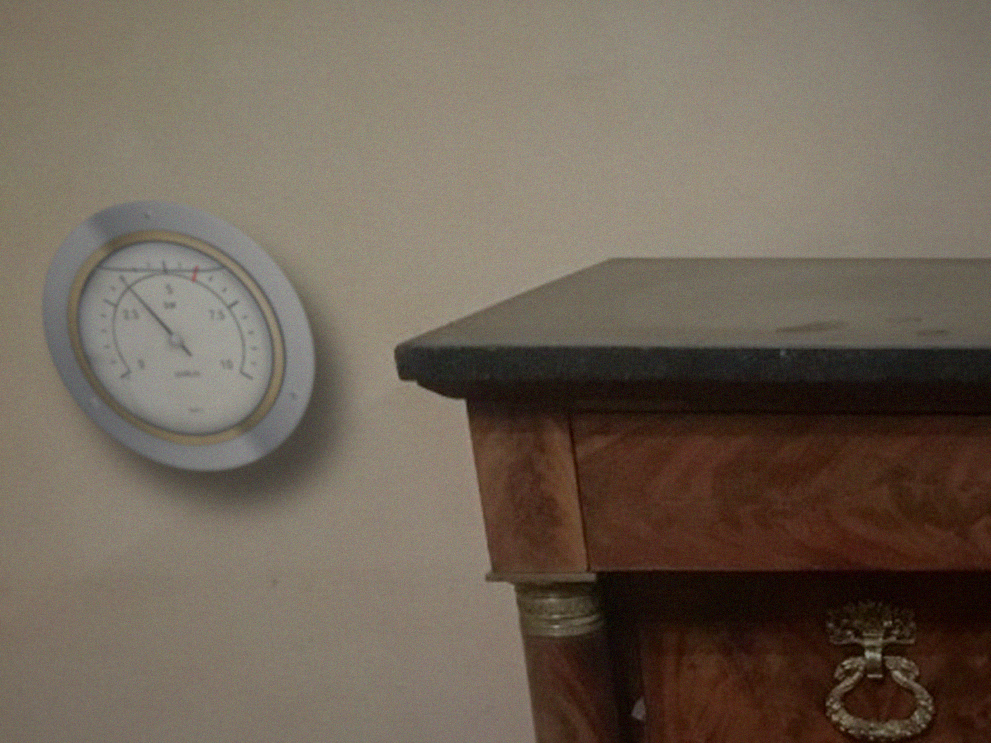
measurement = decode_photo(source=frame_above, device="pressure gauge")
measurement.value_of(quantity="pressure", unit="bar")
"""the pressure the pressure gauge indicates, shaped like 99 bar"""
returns 3.5 bar
